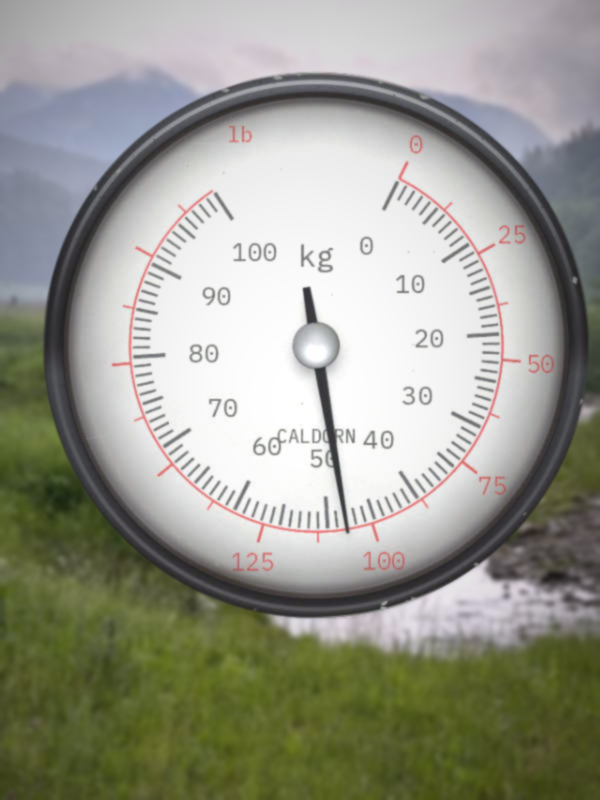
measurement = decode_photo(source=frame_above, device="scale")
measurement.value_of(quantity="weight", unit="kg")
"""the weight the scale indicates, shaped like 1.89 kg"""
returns 48 kg
